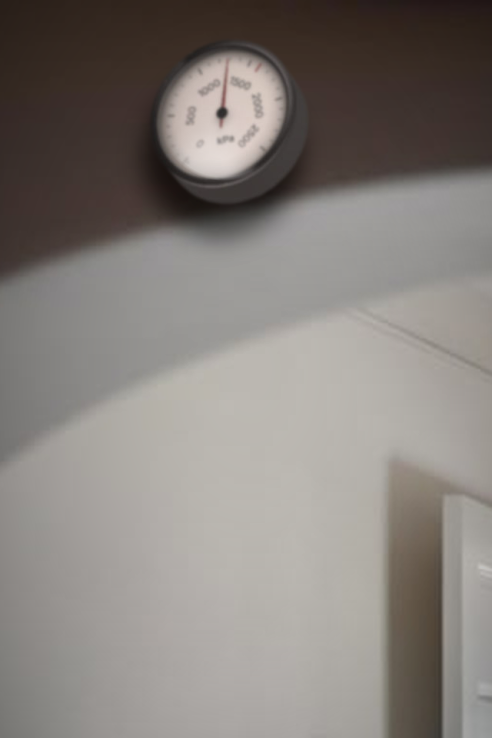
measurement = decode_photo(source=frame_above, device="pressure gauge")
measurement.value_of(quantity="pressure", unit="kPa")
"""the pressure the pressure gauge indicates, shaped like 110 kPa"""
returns 1300 kPa
